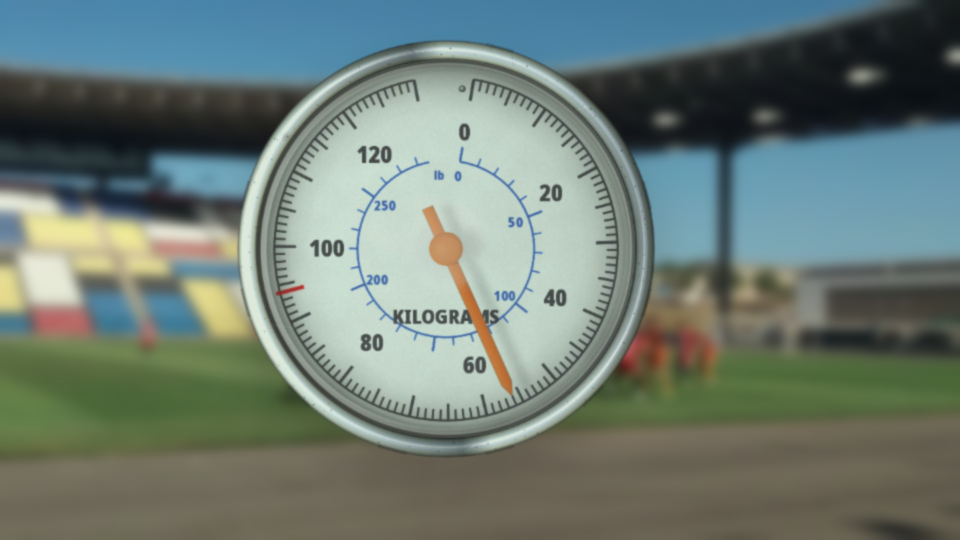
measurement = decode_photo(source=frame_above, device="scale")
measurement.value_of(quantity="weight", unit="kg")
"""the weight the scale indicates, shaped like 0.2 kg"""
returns 56 kg
